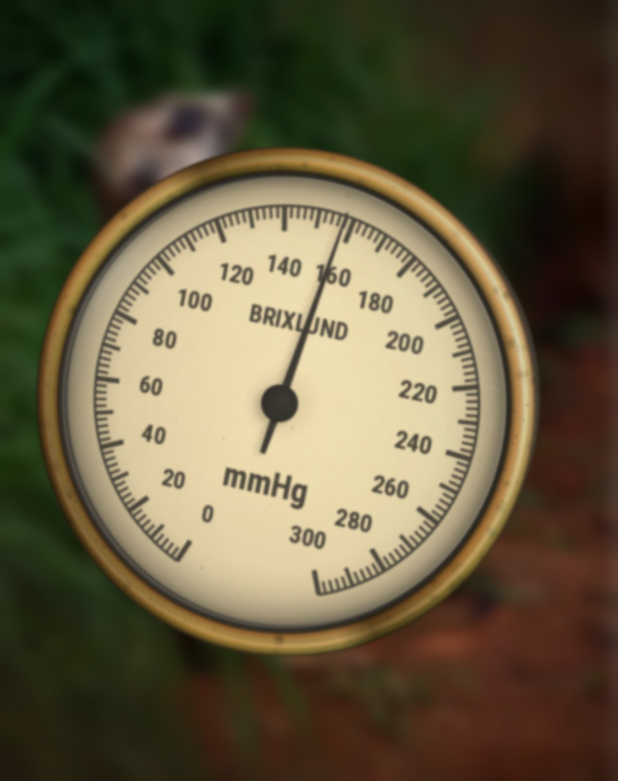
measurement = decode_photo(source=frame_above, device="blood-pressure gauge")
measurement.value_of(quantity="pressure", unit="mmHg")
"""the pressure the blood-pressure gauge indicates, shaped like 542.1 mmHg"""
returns 158 mmHg
